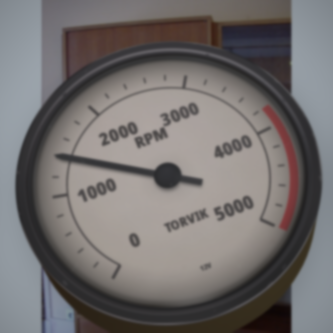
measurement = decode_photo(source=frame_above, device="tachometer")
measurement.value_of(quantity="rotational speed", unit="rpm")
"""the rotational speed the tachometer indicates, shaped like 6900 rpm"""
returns 1400 rpm
